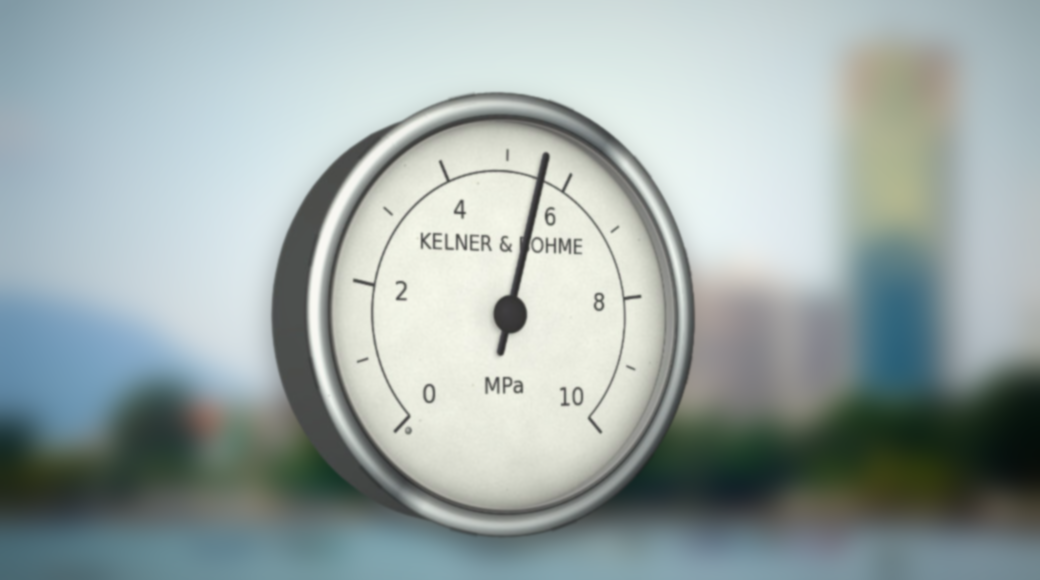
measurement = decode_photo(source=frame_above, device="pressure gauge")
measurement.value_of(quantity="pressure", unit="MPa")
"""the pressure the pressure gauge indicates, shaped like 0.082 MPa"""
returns 5.5 MPa
